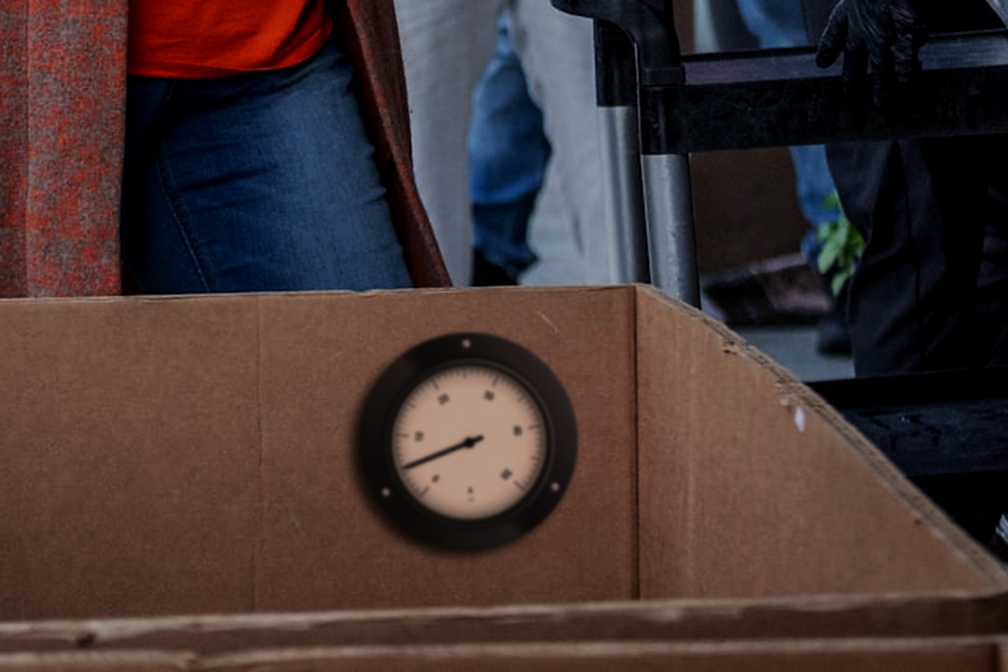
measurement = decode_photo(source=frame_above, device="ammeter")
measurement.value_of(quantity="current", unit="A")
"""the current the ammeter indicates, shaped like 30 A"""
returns 5 A
